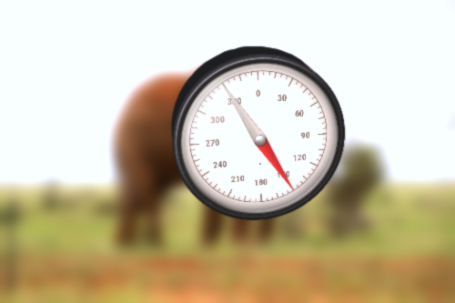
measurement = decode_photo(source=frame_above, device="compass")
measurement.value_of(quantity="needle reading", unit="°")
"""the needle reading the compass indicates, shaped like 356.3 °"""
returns 150 °
